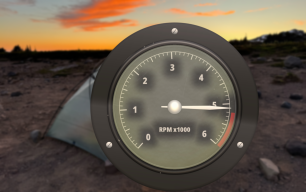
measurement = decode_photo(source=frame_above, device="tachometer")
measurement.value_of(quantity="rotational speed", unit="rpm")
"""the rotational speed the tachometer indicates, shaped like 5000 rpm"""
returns 5100 rpm
